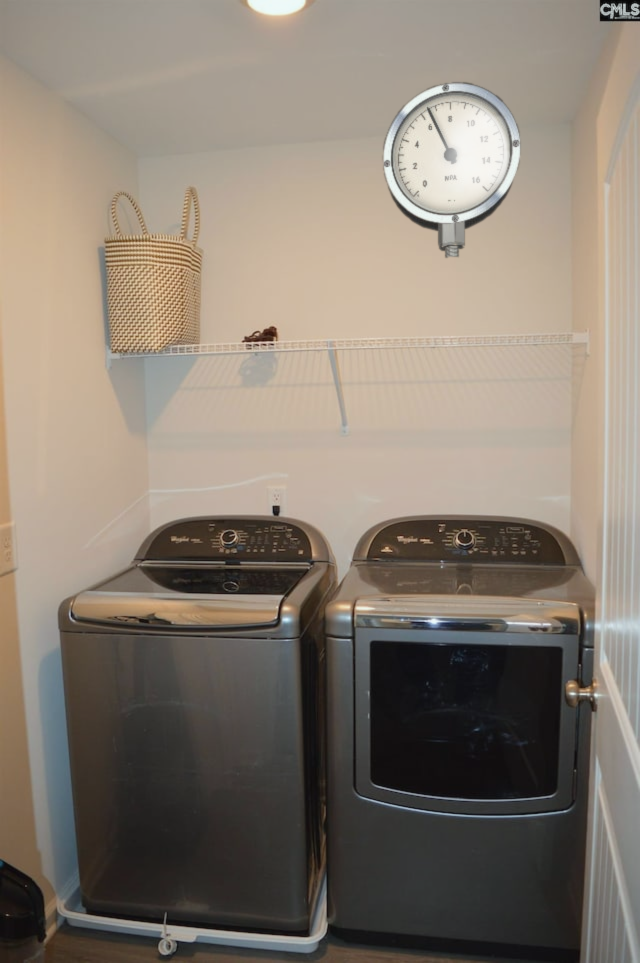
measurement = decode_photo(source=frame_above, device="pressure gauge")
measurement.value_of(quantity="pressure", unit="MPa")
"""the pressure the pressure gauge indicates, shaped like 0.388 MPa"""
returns 6.5 MPa
